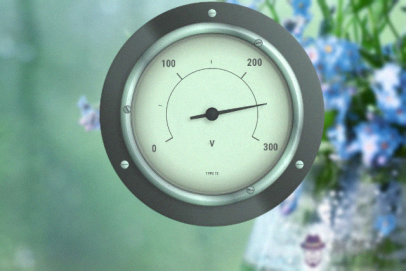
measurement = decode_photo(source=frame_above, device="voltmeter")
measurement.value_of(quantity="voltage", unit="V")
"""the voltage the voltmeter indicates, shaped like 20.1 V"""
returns 250 V
